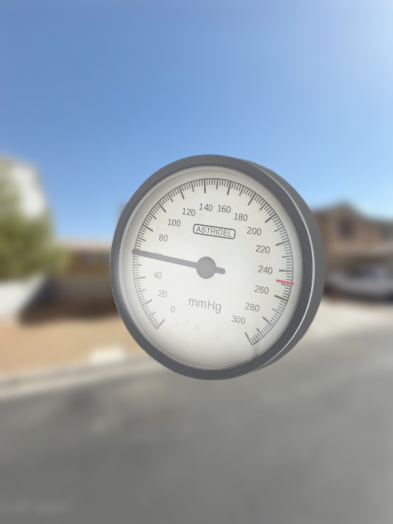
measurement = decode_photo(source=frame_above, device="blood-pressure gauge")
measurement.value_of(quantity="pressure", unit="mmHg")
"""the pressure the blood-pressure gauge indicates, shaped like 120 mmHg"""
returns 60 mmHg
